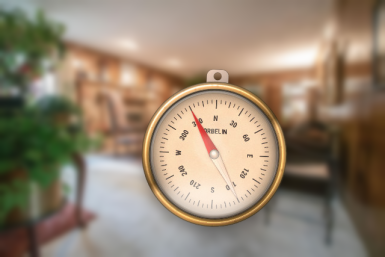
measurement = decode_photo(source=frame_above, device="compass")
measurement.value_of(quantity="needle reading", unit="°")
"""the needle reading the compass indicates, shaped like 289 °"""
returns 330 °
